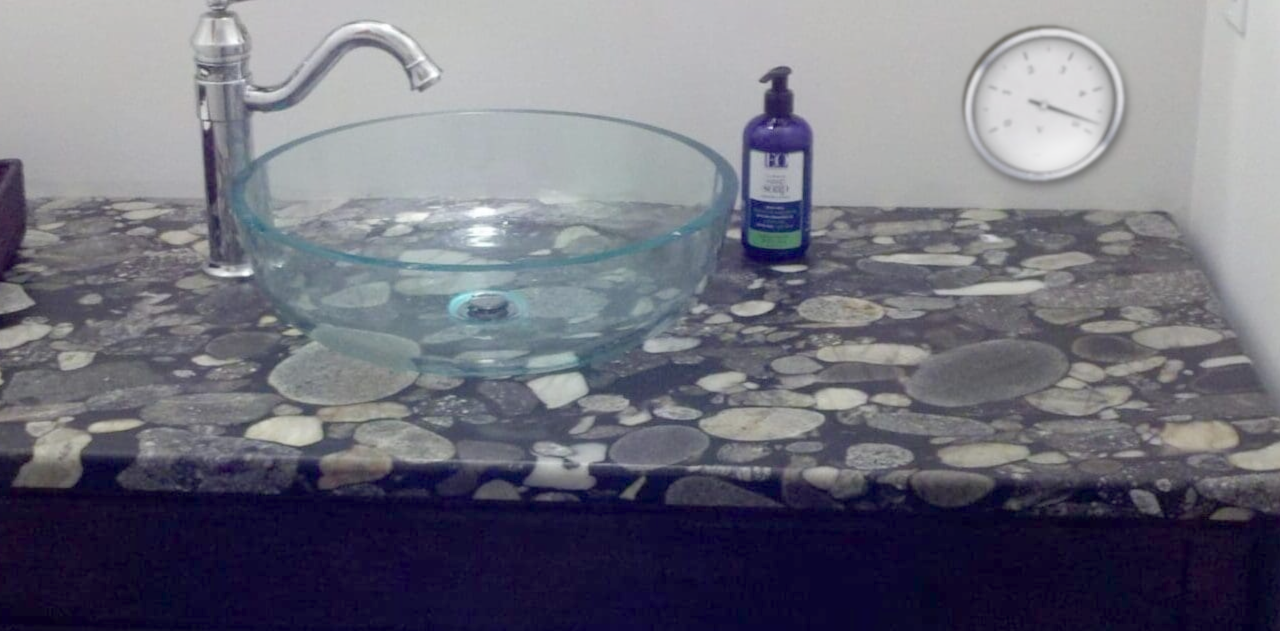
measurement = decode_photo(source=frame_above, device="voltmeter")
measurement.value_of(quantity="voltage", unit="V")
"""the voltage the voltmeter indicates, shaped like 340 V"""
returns 4.75 V
